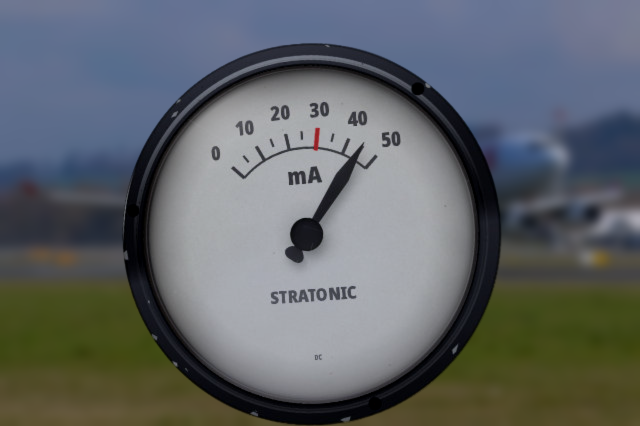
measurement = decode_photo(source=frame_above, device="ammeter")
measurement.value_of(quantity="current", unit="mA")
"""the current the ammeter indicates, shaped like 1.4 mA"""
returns 45 mA
